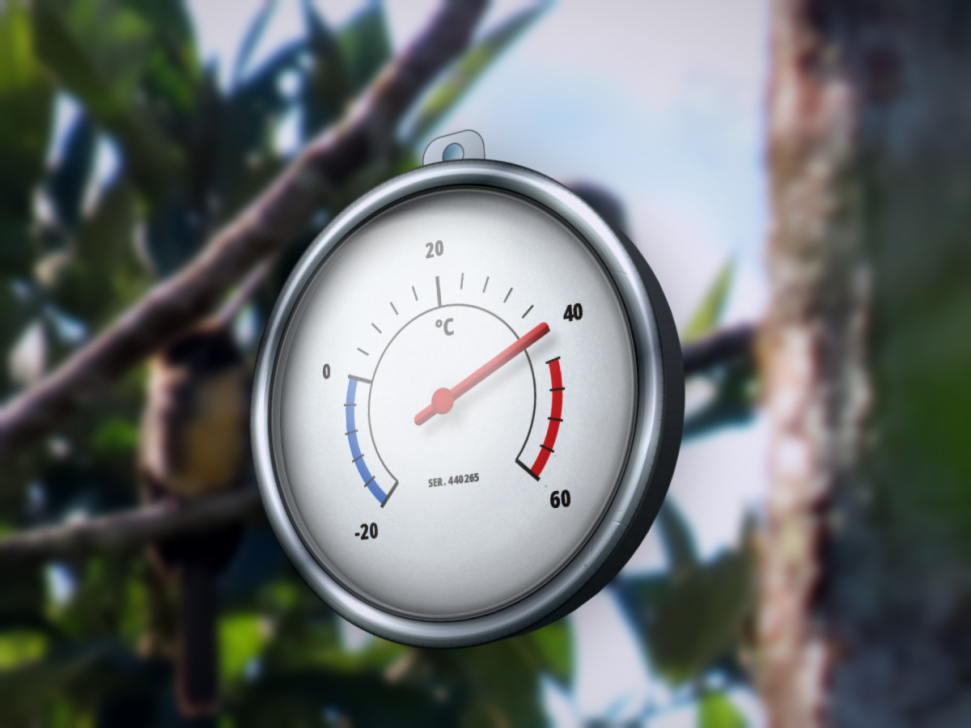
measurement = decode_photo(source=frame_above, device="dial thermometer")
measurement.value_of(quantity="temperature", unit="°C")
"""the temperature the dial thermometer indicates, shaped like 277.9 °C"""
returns 40 °C
